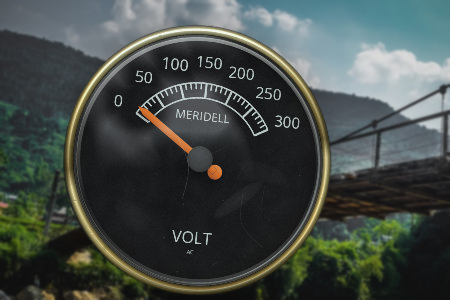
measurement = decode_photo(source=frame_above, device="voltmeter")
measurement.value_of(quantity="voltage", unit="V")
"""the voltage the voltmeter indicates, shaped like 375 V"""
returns 10 V
